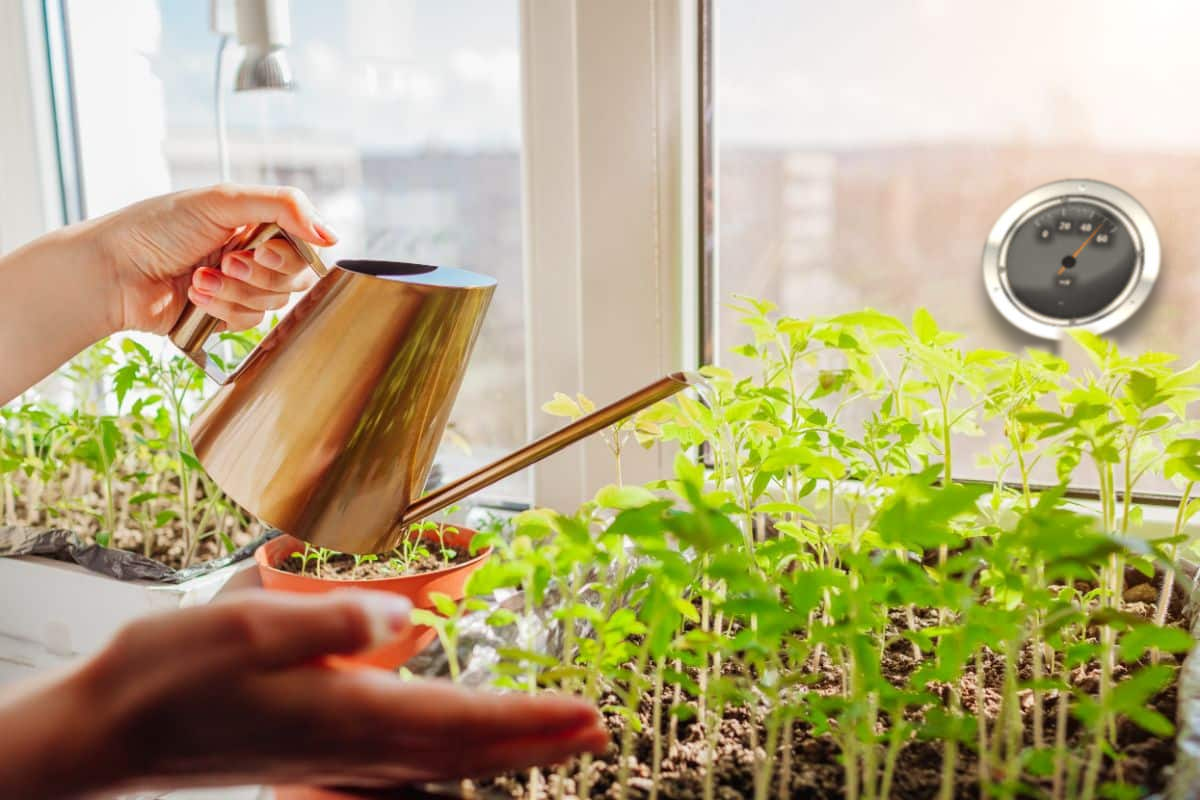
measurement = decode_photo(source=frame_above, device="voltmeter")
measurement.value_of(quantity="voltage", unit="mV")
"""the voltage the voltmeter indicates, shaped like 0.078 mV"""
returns 50 mV
